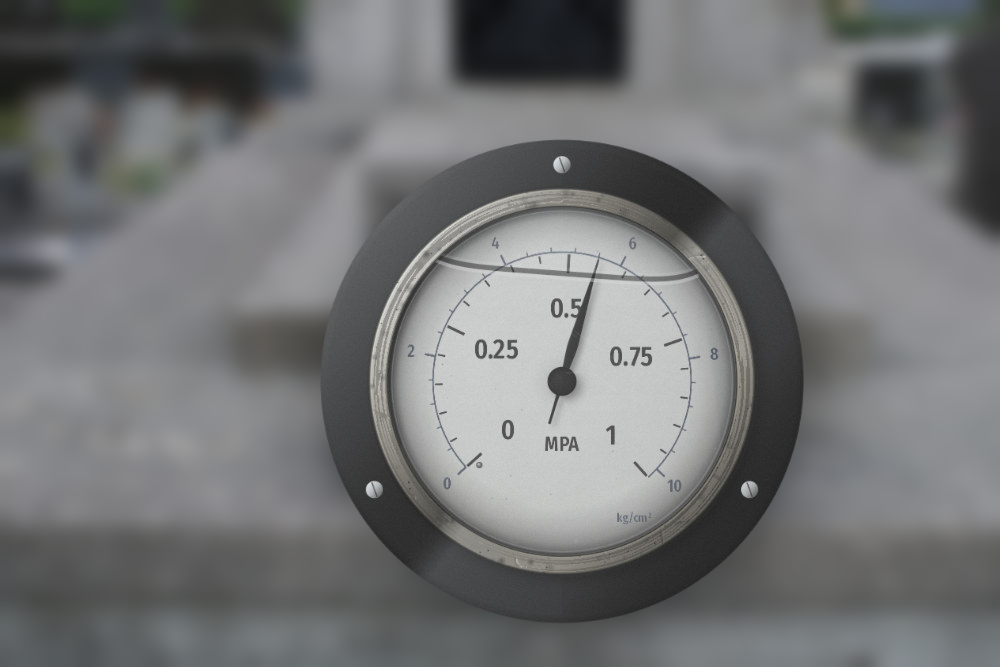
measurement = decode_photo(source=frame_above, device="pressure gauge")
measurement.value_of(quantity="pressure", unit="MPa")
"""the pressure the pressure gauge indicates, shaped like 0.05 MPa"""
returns 0.55 MPa
